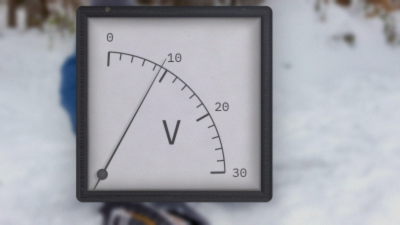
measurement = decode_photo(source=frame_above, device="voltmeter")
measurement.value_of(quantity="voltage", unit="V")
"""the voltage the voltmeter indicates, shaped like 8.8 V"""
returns 9 V
